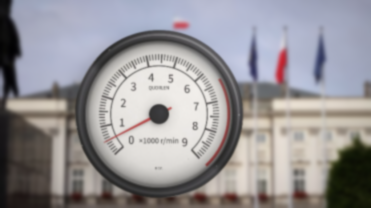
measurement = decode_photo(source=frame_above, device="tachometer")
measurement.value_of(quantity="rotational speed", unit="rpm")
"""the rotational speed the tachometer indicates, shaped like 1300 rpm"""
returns 500 rpm
